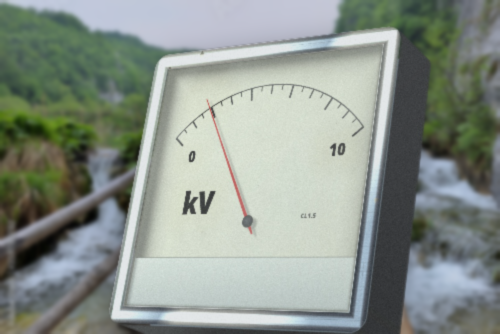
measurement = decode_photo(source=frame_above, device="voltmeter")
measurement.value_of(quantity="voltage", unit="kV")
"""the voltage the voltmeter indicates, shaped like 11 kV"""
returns 2 kV
